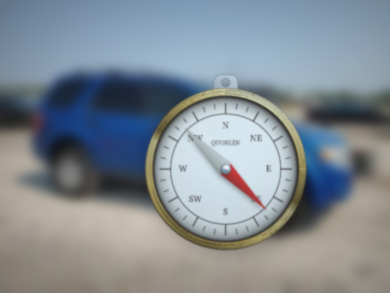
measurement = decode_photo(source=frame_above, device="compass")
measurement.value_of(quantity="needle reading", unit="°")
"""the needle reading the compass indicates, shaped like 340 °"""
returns 135 °
